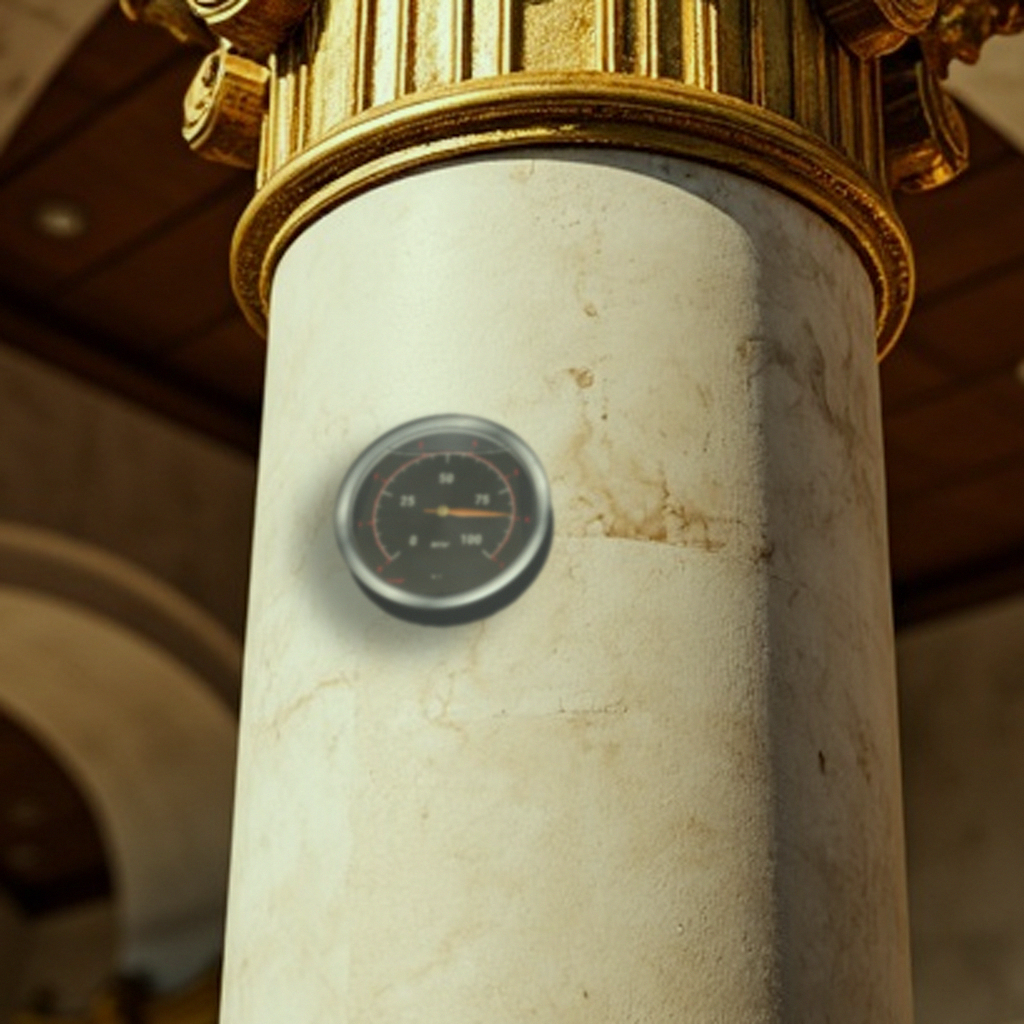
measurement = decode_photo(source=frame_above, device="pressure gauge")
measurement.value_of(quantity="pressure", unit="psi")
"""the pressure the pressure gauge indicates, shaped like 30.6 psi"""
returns 85 psi
